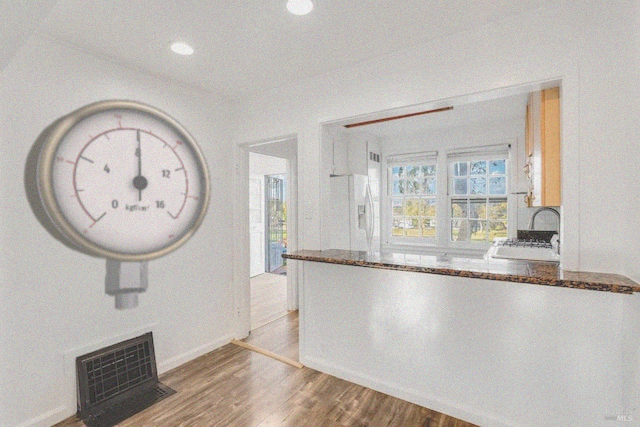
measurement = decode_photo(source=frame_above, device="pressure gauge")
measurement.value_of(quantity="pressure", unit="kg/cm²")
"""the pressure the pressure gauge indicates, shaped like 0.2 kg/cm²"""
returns 8 kg/cm²
